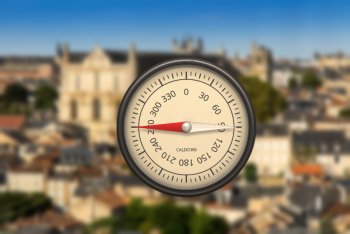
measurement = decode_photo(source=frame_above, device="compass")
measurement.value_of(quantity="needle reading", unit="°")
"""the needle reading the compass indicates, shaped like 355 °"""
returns 270 °
